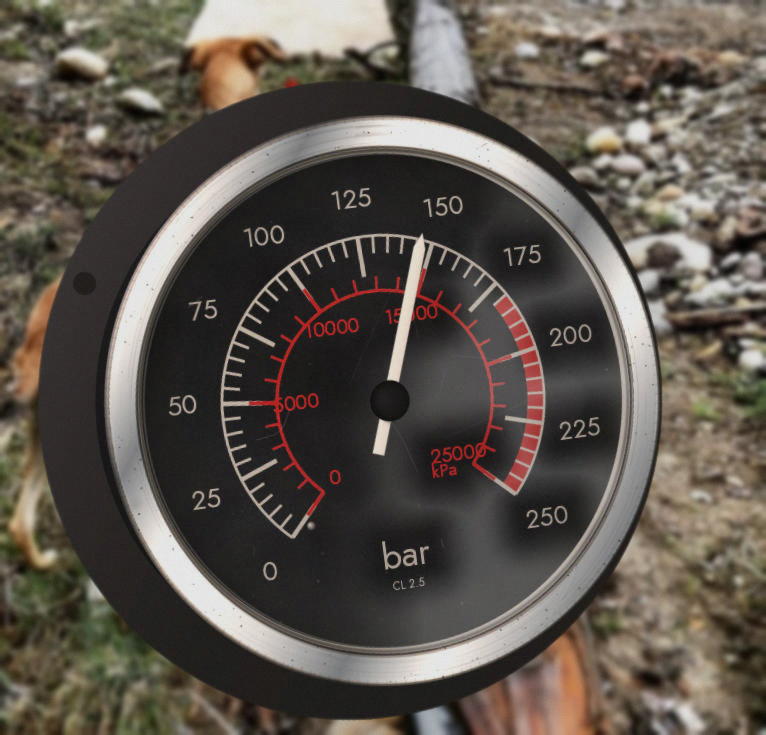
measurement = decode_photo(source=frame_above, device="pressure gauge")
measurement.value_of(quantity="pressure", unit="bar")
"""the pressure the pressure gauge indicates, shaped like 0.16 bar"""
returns 145 bar
